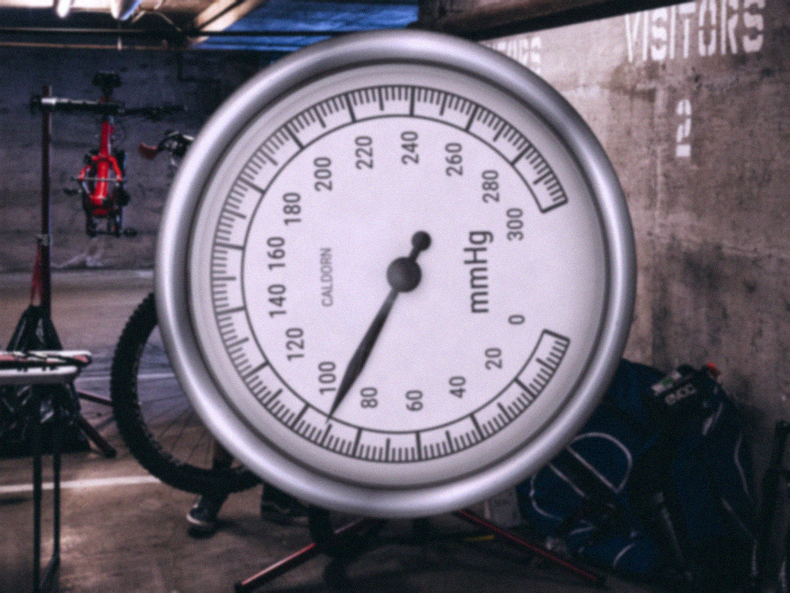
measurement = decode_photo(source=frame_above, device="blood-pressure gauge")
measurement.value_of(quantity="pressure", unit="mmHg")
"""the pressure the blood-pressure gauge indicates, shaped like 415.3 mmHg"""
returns 92 mmHg
